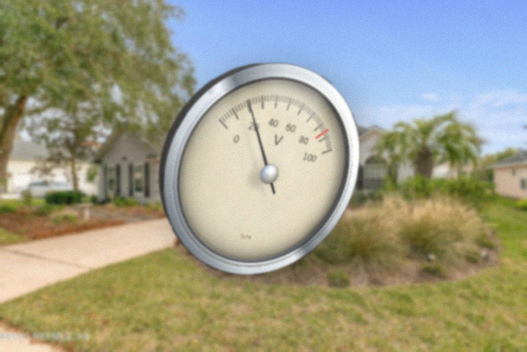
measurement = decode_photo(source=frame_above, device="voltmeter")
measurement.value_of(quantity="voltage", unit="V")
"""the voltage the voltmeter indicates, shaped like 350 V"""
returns 20 V
